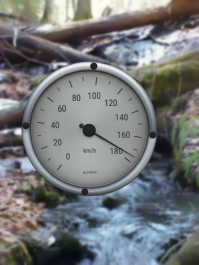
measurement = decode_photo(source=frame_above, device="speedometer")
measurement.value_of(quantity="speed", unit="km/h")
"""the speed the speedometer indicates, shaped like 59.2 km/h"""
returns 175 km/h
